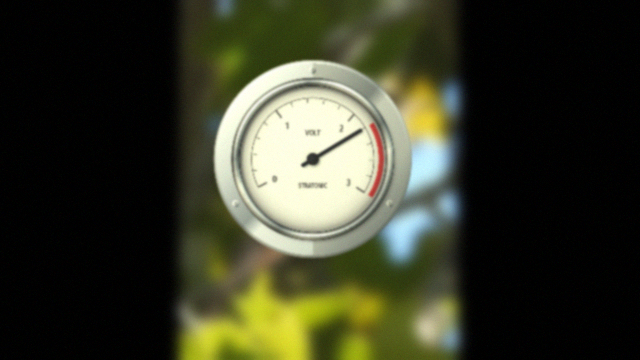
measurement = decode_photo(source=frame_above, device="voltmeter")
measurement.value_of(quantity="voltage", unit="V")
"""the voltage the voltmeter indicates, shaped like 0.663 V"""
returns 2.2 V
